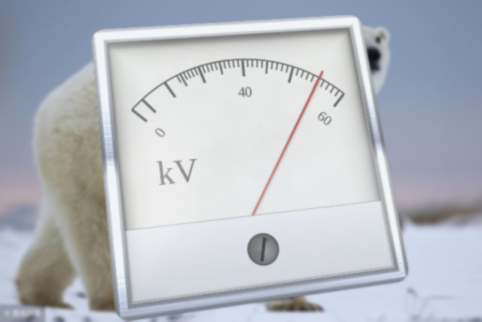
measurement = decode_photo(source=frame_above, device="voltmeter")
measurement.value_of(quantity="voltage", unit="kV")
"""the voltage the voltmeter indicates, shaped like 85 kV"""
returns 55 kV
